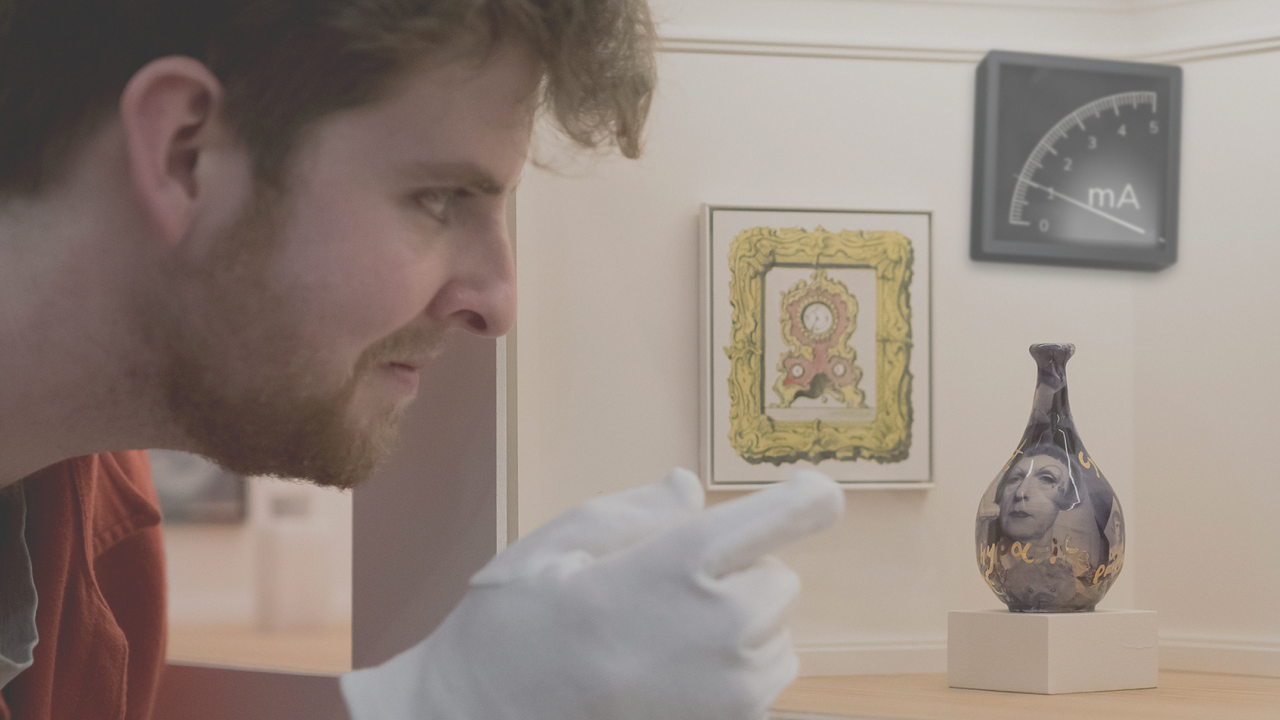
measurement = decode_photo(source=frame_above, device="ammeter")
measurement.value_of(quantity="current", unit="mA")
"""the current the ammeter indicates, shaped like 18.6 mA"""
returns 1 mA
